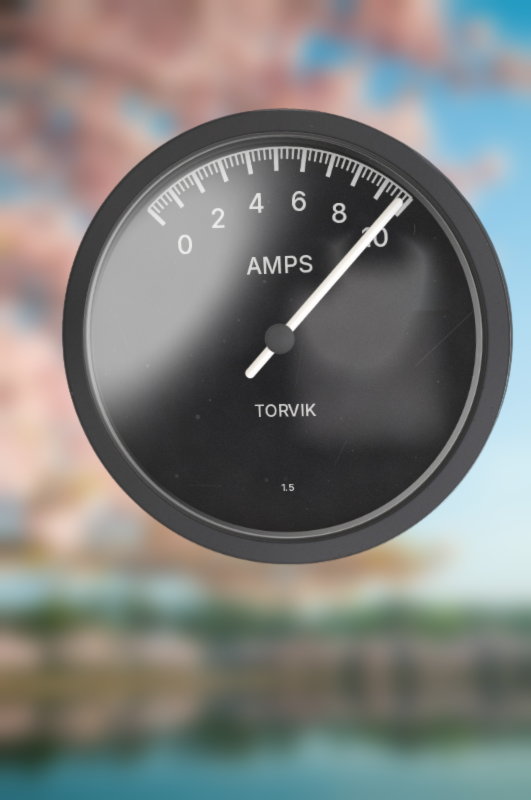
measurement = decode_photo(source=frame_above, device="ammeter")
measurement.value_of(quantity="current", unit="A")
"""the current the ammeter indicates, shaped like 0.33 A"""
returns 9.8 A
